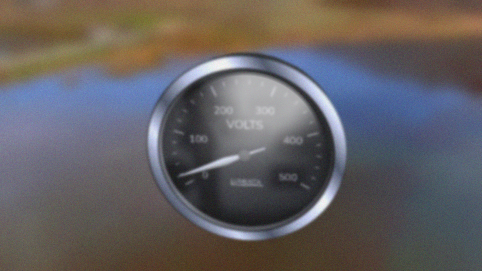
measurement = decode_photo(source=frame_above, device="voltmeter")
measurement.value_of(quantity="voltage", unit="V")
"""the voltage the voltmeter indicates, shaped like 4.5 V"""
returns 20 V
